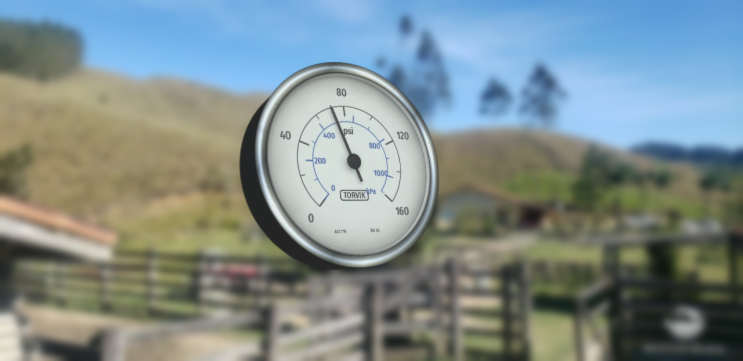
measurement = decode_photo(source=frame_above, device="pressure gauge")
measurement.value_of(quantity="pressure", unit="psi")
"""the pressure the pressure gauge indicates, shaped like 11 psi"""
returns 70 psi
